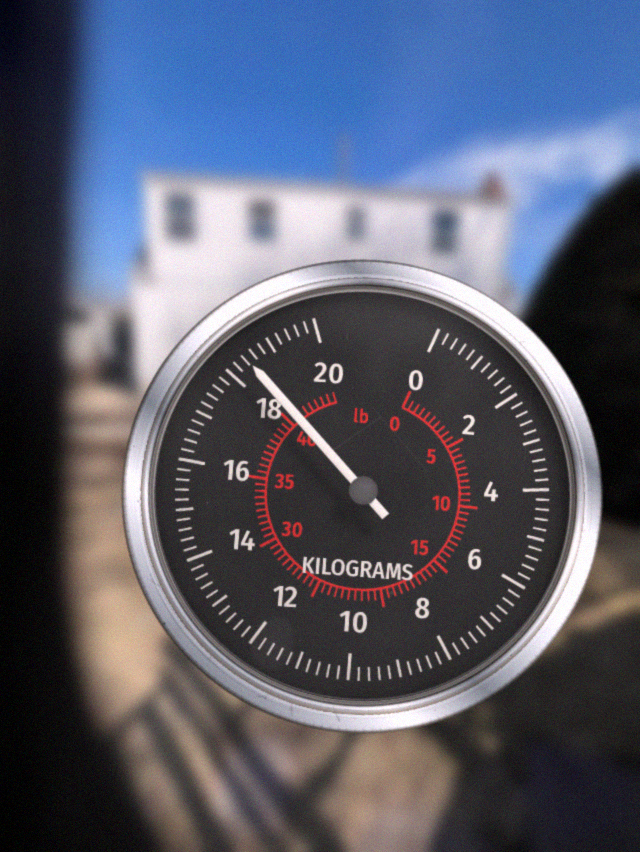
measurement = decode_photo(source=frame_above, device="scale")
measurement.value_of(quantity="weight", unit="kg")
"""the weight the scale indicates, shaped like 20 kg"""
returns 18.4 kg
